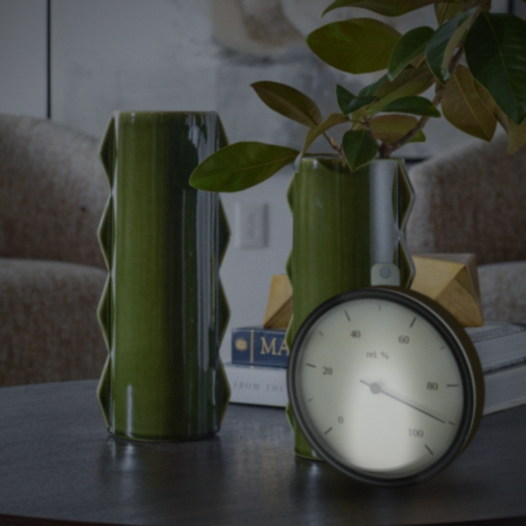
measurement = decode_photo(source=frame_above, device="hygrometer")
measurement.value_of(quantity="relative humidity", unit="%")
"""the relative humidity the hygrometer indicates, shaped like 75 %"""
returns 90 %
